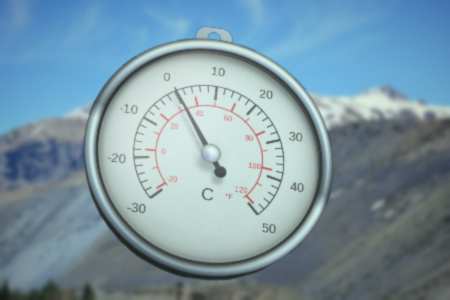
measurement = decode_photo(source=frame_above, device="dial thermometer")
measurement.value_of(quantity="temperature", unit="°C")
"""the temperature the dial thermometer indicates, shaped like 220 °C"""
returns 0 °C
